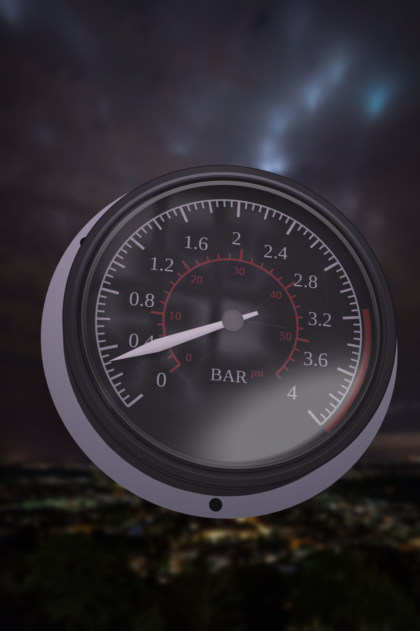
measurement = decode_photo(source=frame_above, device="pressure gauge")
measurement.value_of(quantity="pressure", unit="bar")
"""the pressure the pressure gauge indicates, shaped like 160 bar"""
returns 0.3 bar
